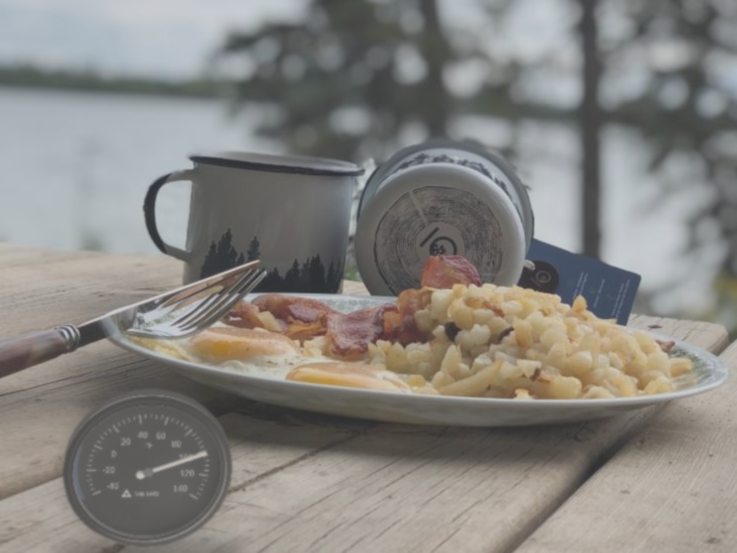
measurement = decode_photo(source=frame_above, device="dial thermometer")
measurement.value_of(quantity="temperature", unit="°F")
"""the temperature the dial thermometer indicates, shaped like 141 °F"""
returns 100 °F
